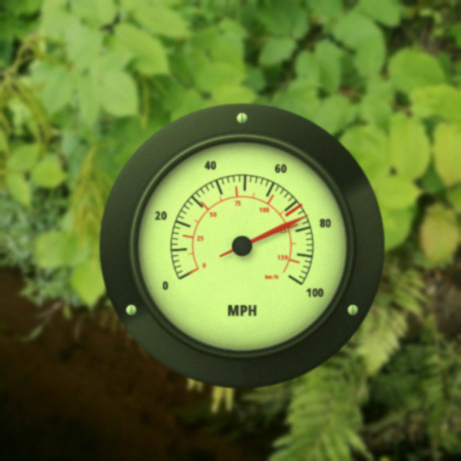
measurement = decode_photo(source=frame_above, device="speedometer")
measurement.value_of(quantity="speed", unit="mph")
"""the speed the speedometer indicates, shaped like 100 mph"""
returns 76 mph
